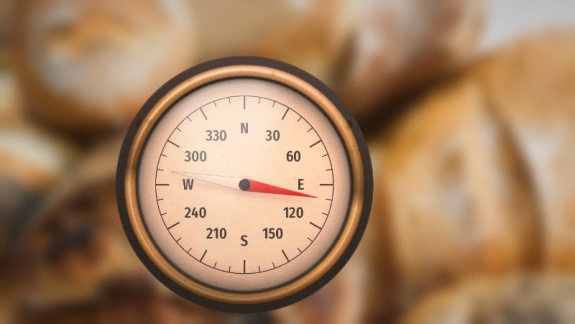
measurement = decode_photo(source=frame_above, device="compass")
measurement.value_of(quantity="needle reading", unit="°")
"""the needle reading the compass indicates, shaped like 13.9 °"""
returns 100 °
